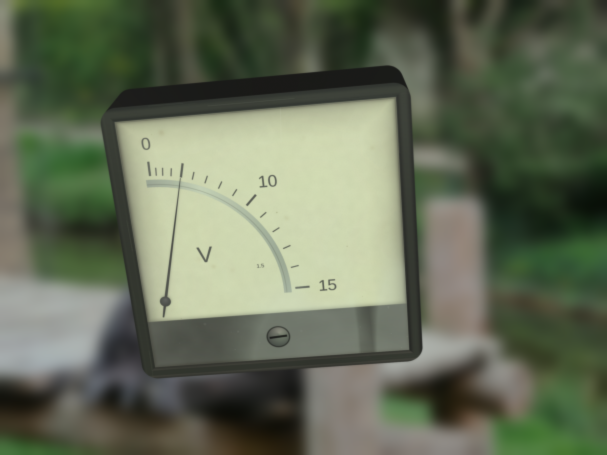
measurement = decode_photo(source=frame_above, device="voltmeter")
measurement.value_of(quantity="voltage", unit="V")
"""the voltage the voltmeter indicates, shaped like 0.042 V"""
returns 5 V
